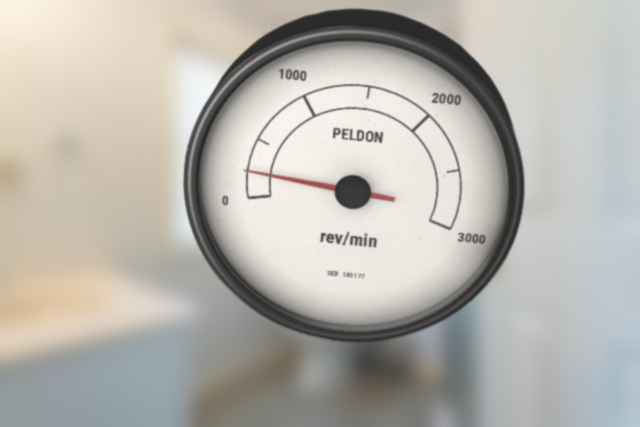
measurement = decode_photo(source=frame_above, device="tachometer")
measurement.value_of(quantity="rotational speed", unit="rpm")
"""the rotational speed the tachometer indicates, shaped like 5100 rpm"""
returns 250 rpm
